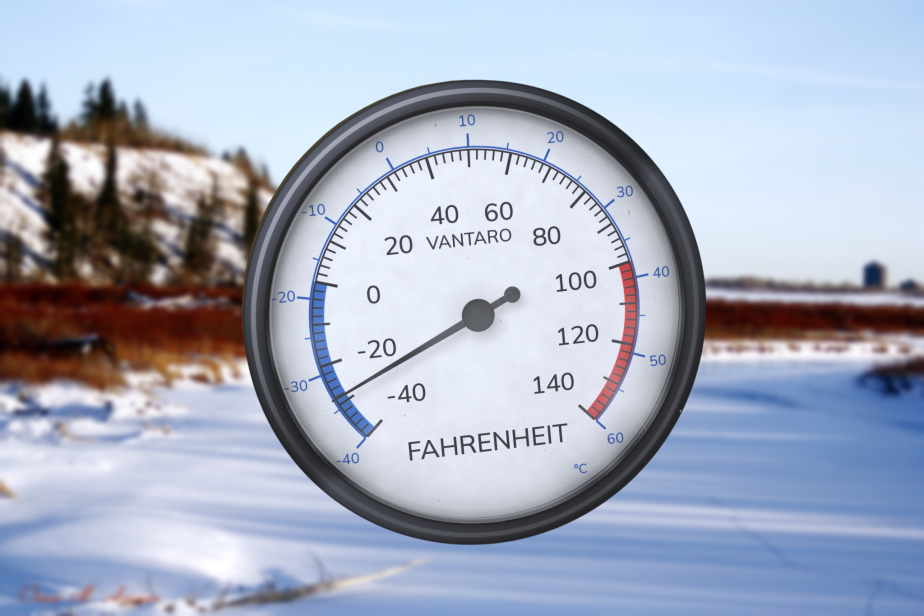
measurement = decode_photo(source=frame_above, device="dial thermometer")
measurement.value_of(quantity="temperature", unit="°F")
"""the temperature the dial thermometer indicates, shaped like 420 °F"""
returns -28 °F
